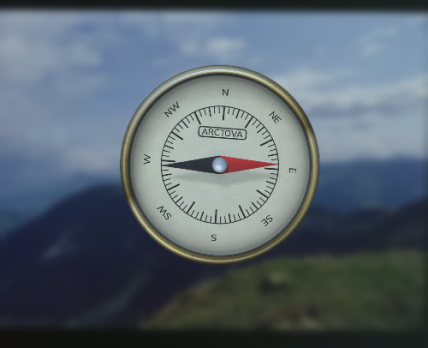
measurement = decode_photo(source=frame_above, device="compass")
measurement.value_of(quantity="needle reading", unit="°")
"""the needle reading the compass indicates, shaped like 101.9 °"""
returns 85 °
